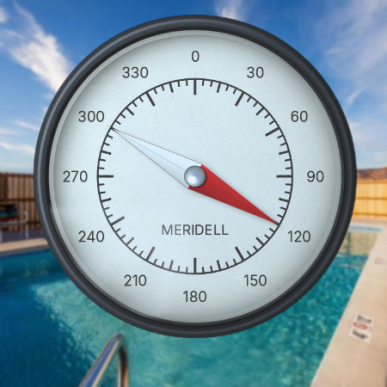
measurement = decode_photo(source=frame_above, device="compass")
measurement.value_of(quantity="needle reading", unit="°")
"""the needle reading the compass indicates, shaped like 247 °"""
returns 120 °
